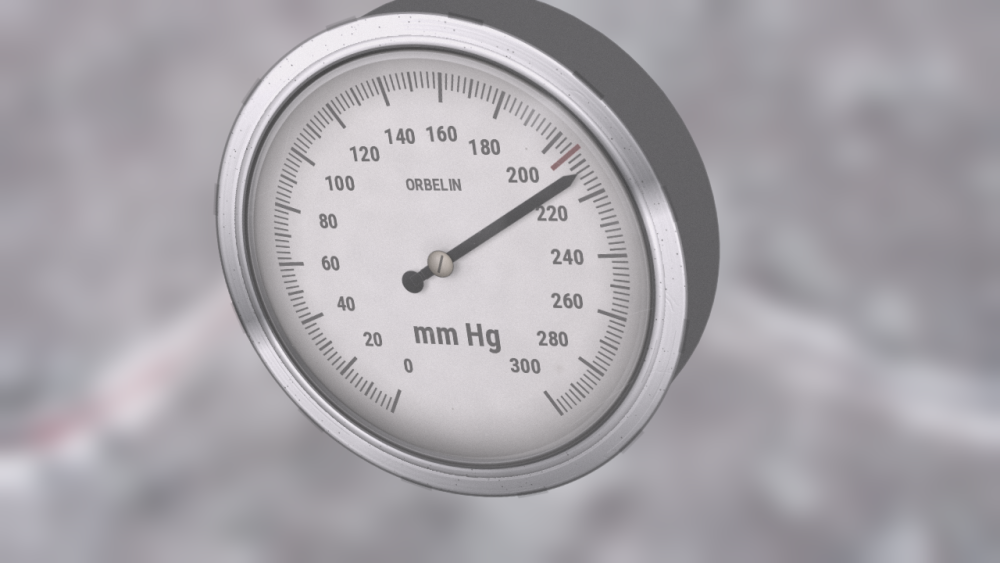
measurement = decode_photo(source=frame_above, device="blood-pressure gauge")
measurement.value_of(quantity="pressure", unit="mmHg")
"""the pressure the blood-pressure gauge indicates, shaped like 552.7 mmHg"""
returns 212 mmHg
